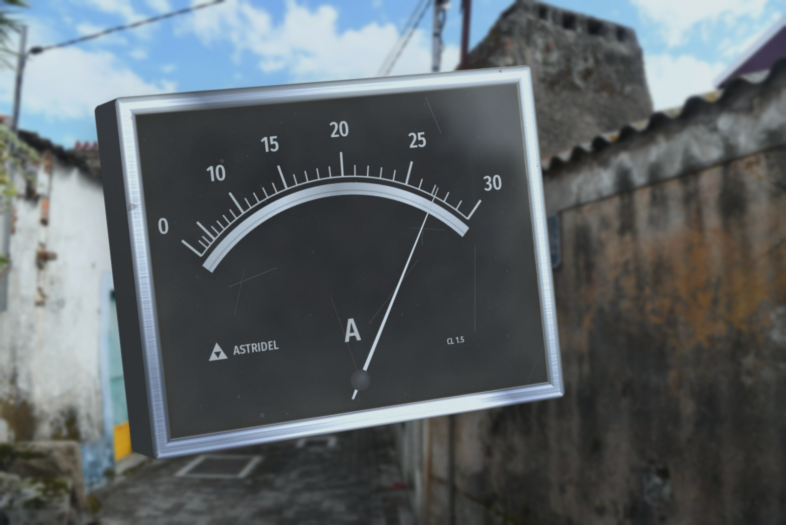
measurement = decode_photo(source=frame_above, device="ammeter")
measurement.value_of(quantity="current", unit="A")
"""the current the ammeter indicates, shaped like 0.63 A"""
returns 27 A
